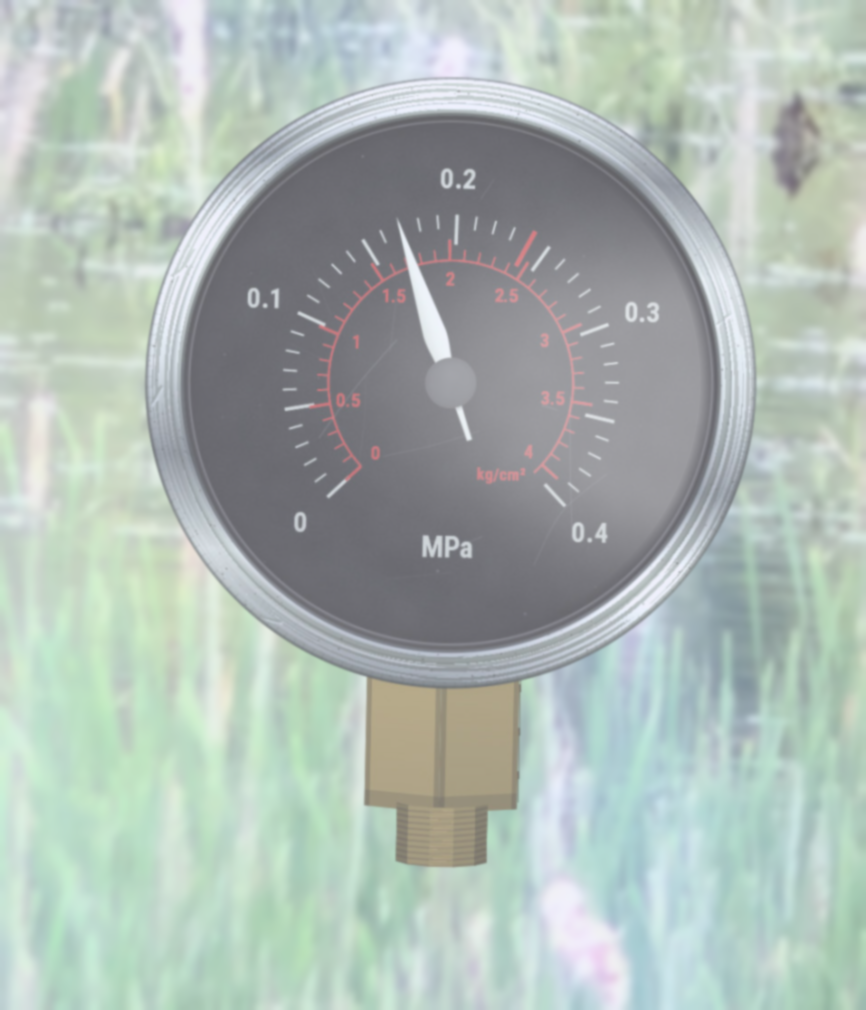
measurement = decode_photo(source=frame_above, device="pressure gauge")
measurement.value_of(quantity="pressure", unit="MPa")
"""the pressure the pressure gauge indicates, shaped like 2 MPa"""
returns 0.17 MPa
